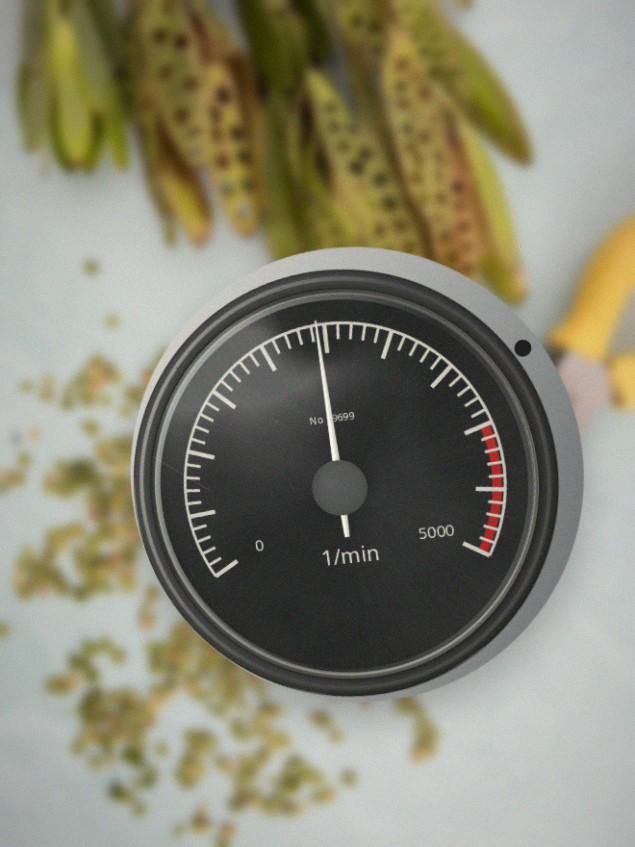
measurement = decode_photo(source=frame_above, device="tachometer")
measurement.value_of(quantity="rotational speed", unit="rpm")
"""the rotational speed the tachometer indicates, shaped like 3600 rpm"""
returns 2450 rpm
